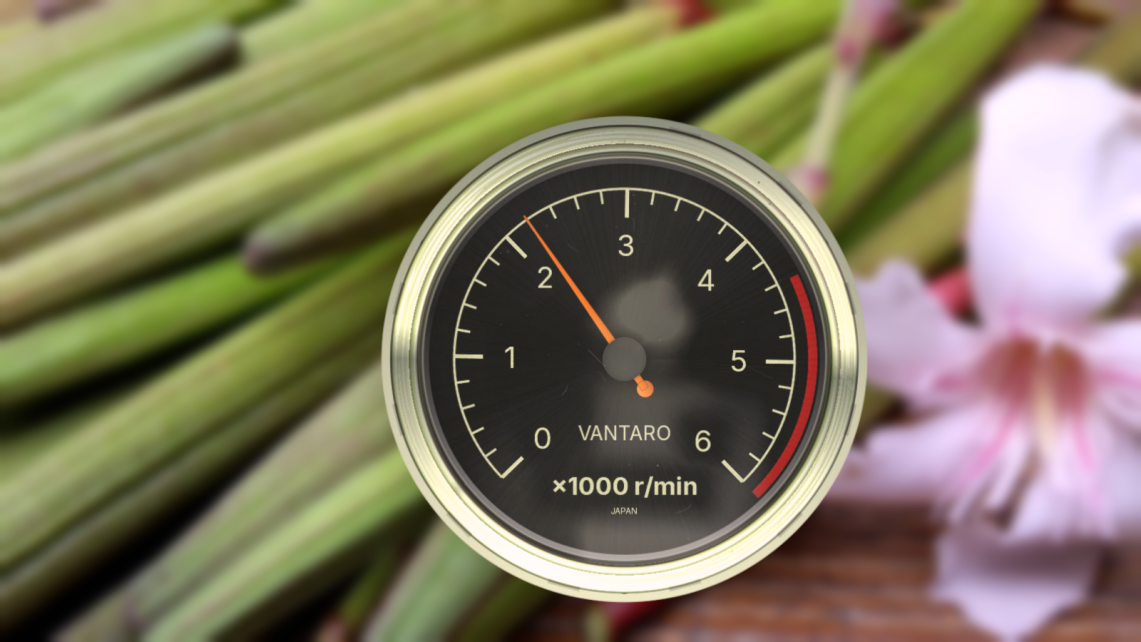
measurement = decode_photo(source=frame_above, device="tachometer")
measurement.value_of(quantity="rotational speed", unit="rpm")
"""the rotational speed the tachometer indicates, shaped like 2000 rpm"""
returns 2200 rpm
